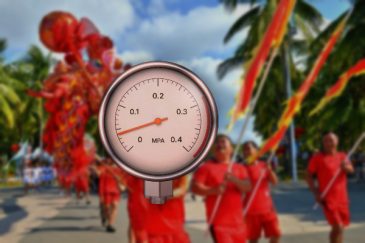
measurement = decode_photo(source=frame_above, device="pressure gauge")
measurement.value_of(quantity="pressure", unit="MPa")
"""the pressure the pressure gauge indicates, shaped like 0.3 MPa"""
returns 0.04 MPa
